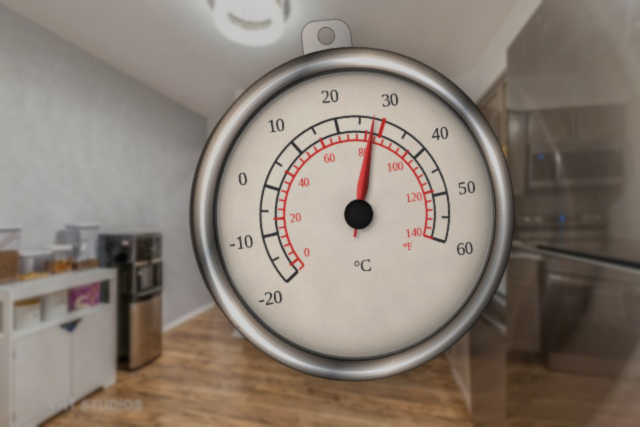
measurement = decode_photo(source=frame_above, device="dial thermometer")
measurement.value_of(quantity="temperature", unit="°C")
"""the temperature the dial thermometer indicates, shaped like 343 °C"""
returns 27.5 °C
